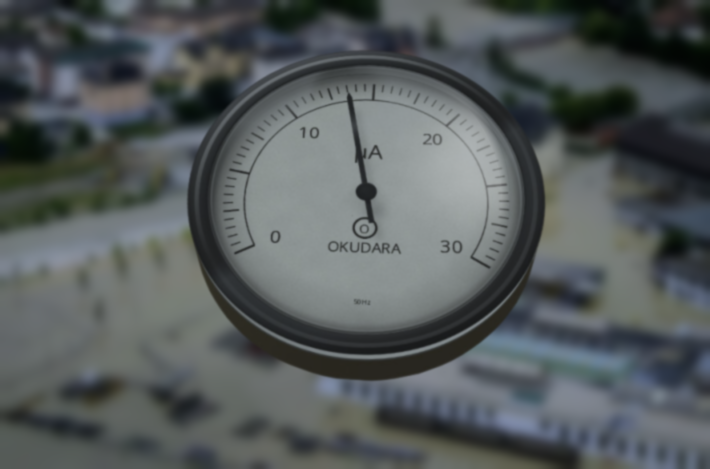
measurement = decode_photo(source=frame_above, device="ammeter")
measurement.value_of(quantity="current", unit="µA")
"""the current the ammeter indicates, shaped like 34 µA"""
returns 13.5 µA
